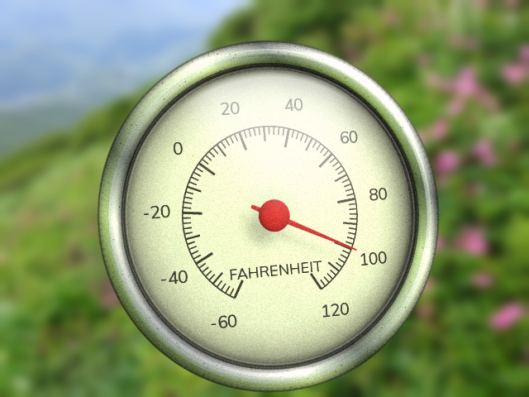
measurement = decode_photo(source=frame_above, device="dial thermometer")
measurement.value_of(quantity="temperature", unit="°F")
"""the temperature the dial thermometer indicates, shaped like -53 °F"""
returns 100 °F
